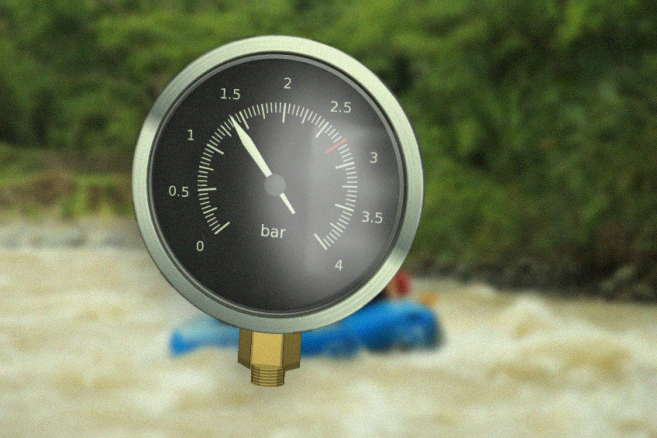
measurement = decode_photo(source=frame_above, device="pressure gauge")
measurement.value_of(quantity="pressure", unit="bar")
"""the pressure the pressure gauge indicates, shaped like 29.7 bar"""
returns 1.4 bar
